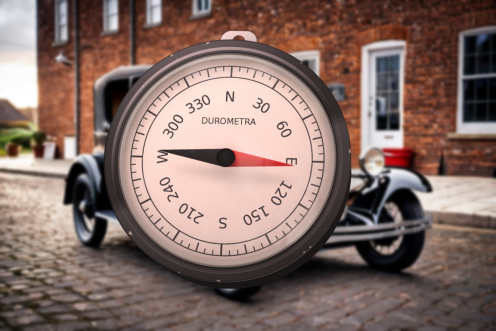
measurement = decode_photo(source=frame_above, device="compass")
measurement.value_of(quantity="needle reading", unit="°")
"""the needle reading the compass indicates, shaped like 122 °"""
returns 95 °
